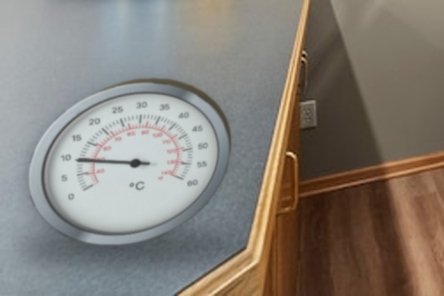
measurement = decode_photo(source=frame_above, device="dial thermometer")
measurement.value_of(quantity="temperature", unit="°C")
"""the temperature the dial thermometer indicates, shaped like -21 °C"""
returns 10 °C
